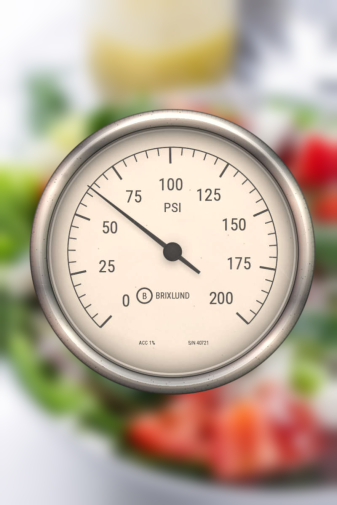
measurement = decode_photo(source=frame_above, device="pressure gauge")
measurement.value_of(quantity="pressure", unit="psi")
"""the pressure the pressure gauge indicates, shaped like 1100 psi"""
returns 62.5 psi
